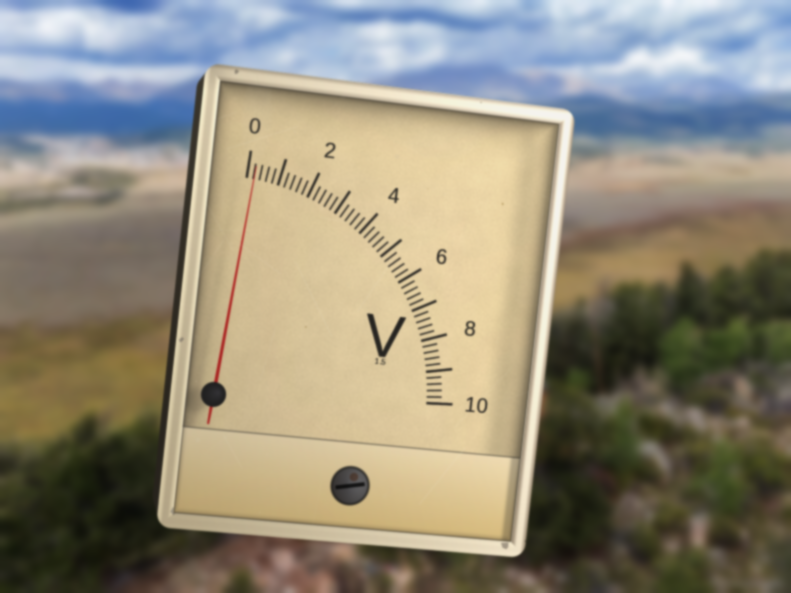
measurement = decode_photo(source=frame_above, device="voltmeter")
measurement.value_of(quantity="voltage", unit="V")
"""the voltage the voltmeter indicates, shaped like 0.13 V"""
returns 0.2 V
